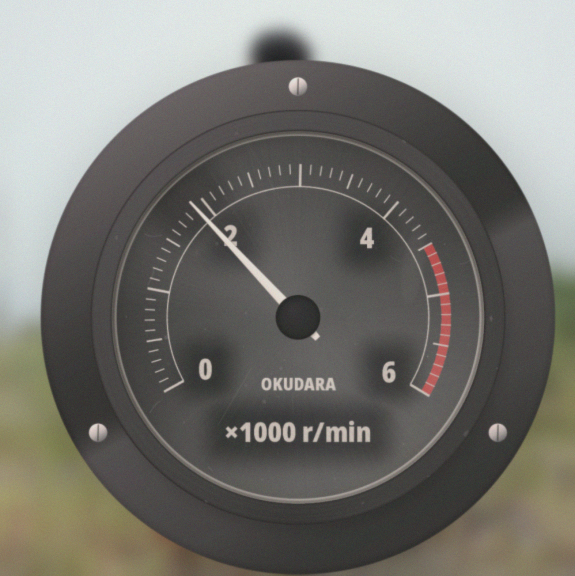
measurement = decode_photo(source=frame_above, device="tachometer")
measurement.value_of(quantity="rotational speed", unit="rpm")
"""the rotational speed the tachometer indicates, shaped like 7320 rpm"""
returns 1900 rpm
